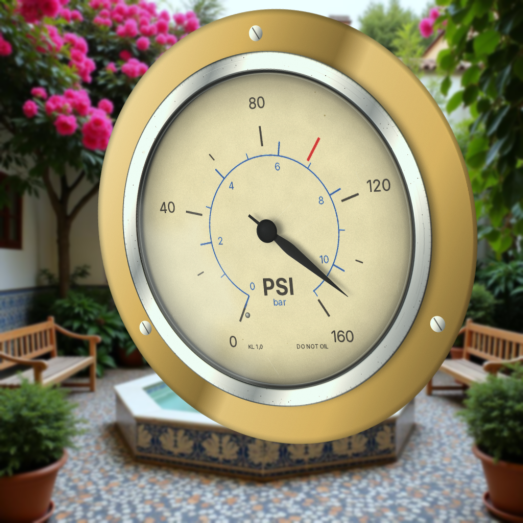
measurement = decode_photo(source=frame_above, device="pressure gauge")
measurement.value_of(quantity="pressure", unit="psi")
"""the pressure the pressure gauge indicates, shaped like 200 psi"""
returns 150 psi
